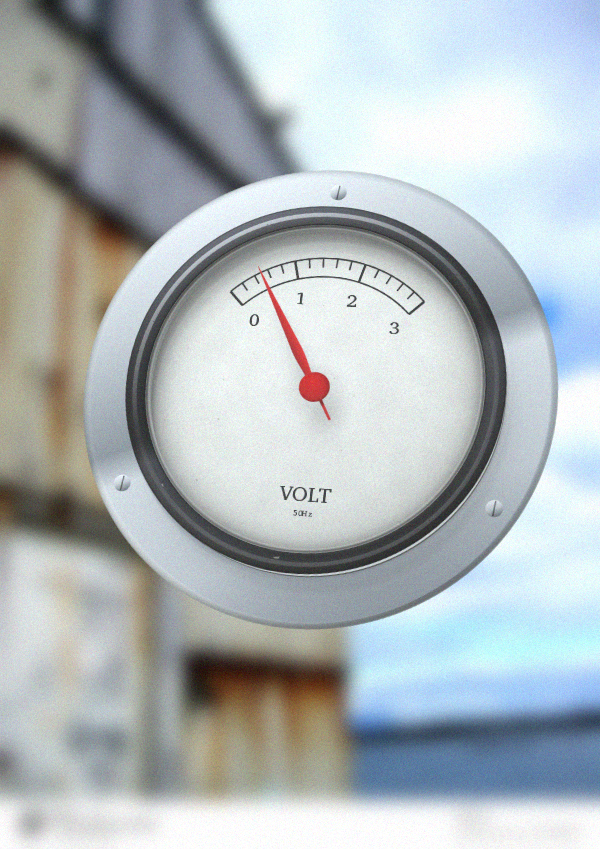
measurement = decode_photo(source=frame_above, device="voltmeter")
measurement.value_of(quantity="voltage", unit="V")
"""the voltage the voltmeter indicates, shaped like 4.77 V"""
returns 0.5 V
